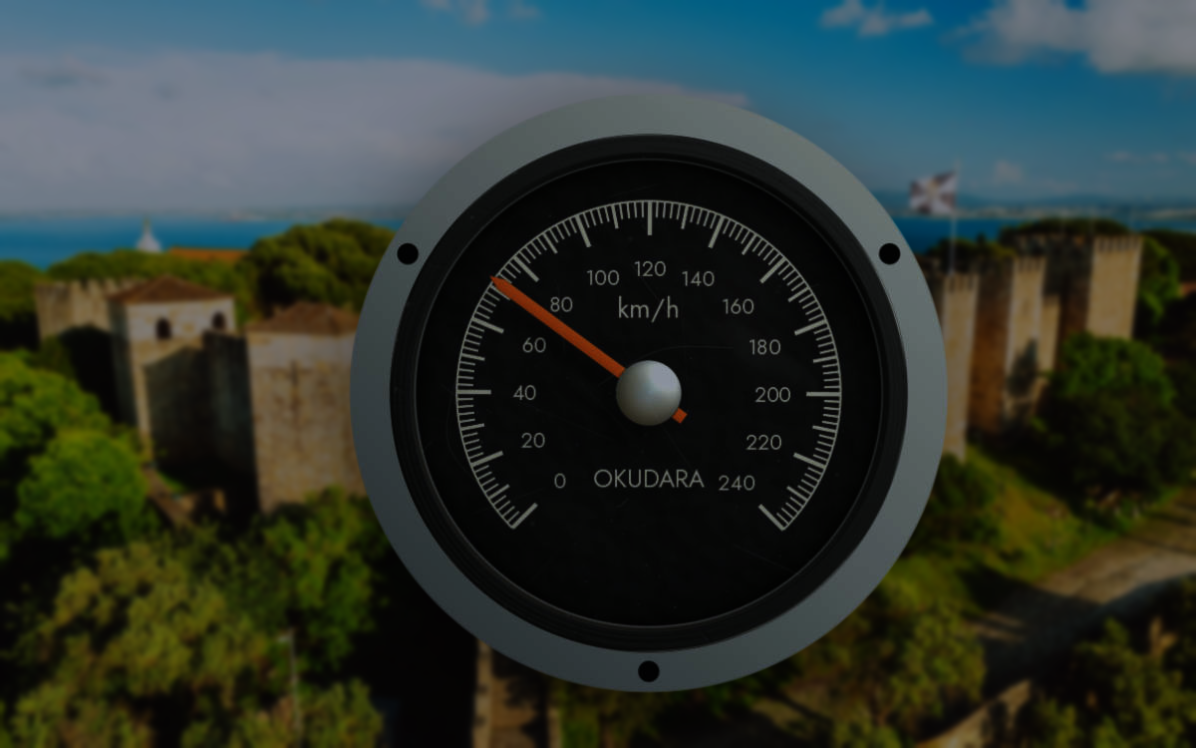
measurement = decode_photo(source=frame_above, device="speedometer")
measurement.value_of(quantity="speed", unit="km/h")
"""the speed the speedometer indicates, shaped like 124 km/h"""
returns 72 km/h
